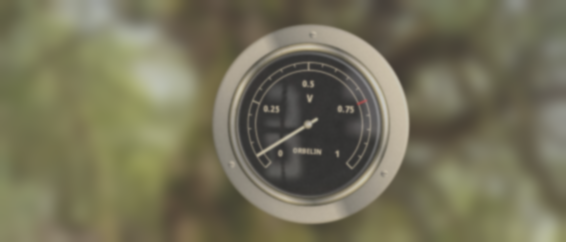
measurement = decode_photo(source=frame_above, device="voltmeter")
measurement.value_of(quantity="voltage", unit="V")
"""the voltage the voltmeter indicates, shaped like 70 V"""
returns 0.05 V
